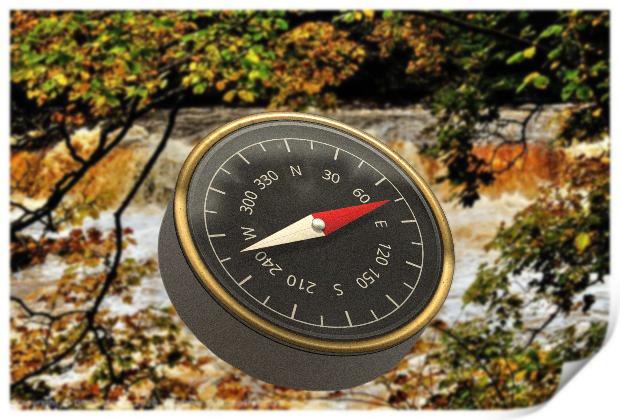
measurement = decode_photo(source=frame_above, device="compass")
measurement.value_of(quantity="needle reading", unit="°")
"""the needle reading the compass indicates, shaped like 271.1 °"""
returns 75 °
